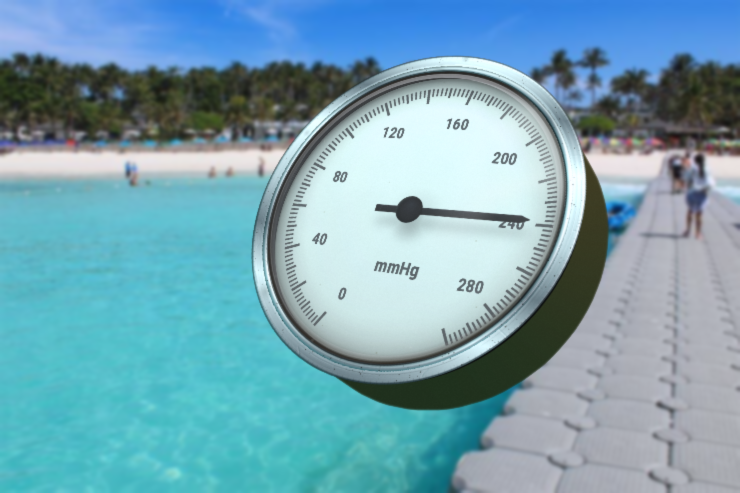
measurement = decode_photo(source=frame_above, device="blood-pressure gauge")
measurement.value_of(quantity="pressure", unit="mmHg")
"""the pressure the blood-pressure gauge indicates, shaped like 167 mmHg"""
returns 240 mmHg
